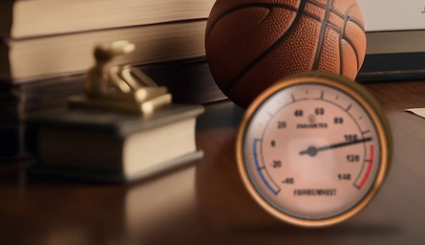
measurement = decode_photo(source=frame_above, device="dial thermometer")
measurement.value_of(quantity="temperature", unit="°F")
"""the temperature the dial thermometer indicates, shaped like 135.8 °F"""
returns 105 °F
